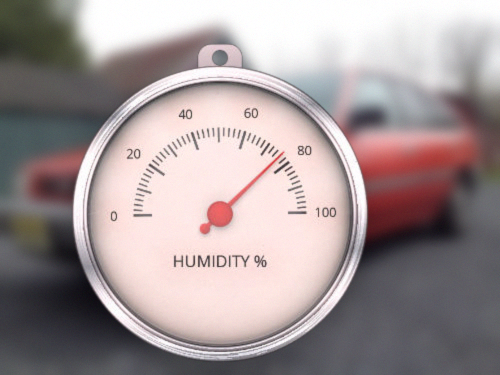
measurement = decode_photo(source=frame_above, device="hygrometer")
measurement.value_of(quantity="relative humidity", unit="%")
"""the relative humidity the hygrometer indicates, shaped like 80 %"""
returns 76 %
